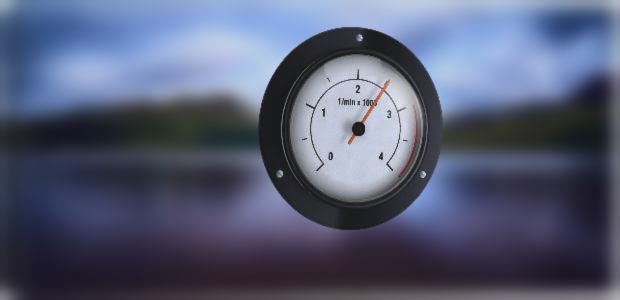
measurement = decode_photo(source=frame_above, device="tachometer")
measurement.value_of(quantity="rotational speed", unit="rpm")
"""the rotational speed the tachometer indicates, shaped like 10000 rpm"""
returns 2500 rpm
